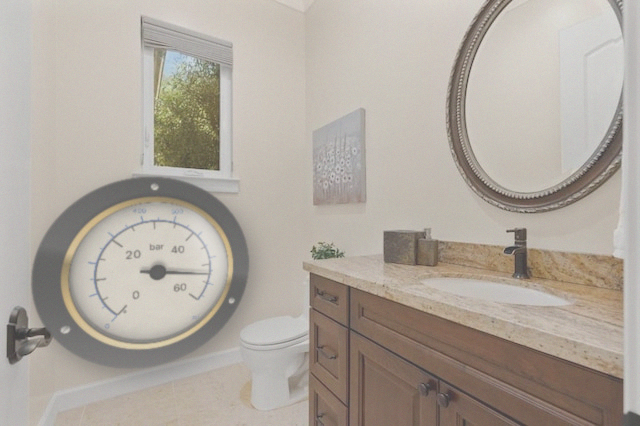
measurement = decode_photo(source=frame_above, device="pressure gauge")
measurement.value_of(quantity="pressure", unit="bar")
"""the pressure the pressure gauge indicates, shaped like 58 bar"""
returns 52.5 bar
